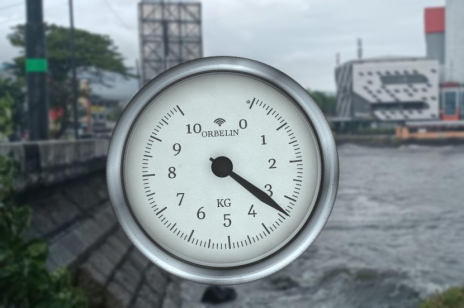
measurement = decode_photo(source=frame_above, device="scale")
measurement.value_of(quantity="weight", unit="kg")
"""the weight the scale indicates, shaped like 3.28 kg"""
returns 3.4 kg
